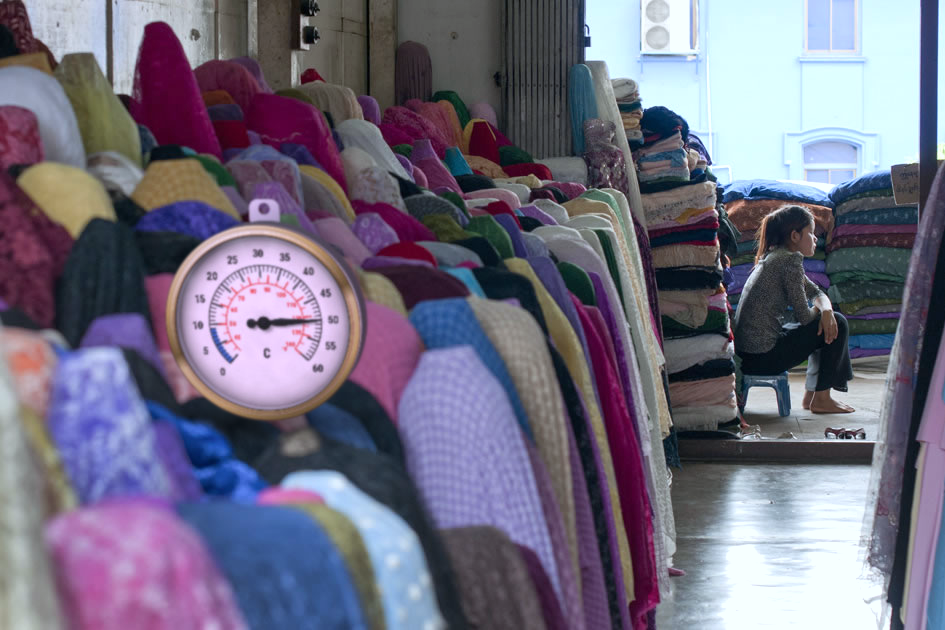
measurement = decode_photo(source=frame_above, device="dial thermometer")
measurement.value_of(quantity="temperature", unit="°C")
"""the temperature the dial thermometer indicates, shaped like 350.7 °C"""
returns 50 °C
